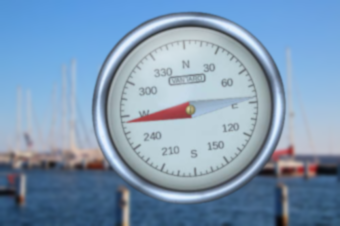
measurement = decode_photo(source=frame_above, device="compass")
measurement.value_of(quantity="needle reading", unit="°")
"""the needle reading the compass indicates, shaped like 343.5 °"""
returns 265 °
